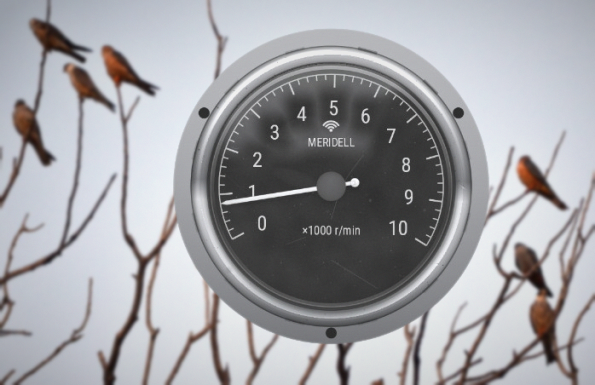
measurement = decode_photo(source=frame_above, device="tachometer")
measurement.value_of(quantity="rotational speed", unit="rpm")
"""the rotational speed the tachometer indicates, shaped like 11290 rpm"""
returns 800 rpm
